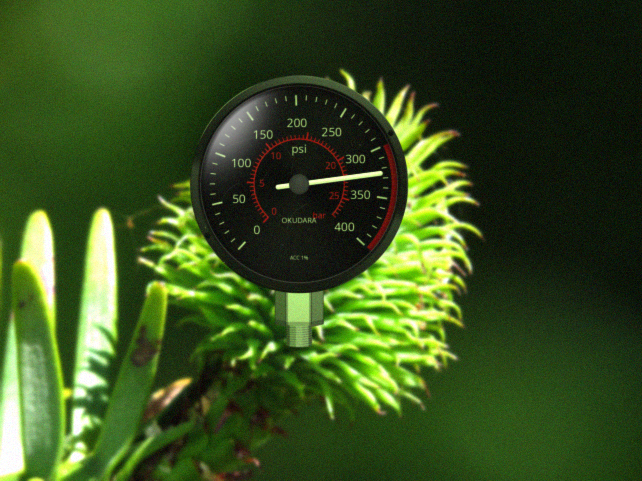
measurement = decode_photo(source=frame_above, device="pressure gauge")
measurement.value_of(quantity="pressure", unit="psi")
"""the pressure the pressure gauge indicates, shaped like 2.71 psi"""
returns 325 psi
